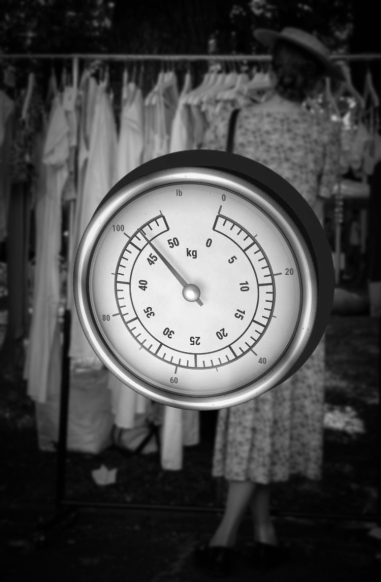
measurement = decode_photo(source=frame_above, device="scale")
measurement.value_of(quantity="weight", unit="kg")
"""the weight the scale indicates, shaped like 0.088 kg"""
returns 47 kg
